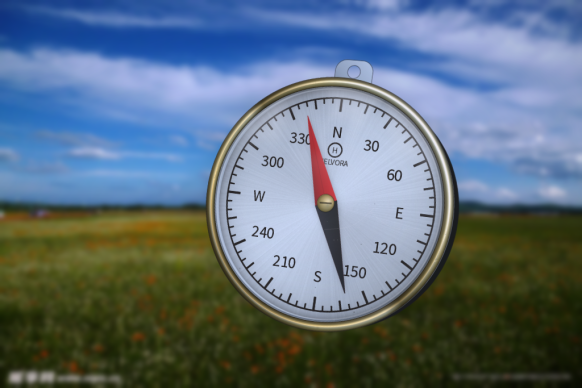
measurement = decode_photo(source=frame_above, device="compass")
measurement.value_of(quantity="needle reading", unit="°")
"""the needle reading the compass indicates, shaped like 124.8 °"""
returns 340 °
